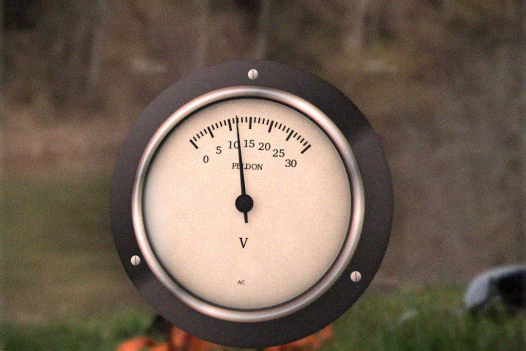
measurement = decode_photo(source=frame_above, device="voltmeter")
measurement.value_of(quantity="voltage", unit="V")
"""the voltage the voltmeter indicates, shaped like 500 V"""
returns 12 V
